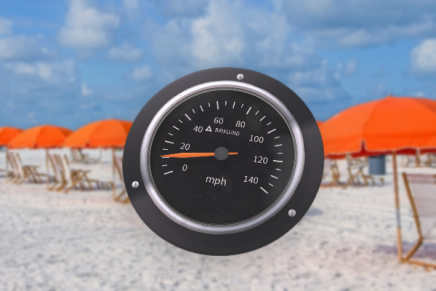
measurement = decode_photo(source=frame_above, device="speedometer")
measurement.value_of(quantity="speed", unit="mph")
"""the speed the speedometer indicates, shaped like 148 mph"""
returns 10 mph
